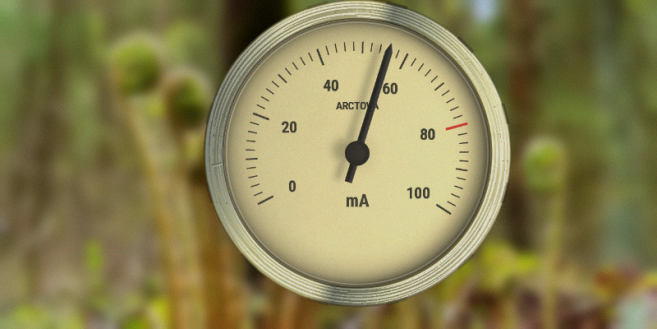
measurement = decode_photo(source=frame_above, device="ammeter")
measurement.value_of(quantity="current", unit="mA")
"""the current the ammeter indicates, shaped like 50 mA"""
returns 56 mA
